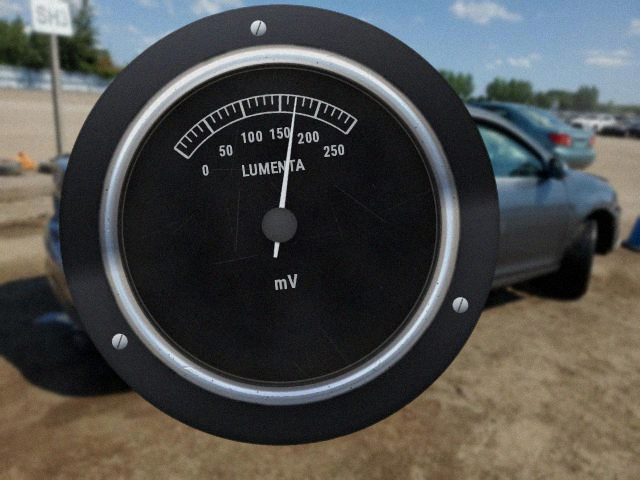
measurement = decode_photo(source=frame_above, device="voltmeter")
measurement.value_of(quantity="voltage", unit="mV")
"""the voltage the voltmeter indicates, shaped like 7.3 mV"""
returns 170 mV
